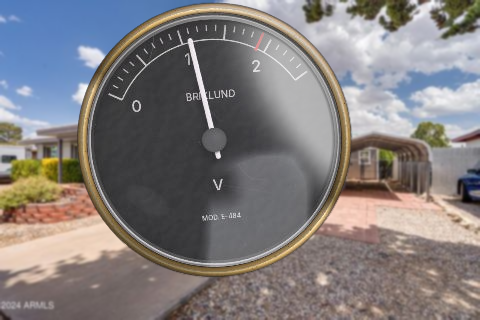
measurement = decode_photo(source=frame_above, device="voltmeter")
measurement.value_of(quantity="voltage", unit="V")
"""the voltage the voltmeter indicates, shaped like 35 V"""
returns 1.1 V
